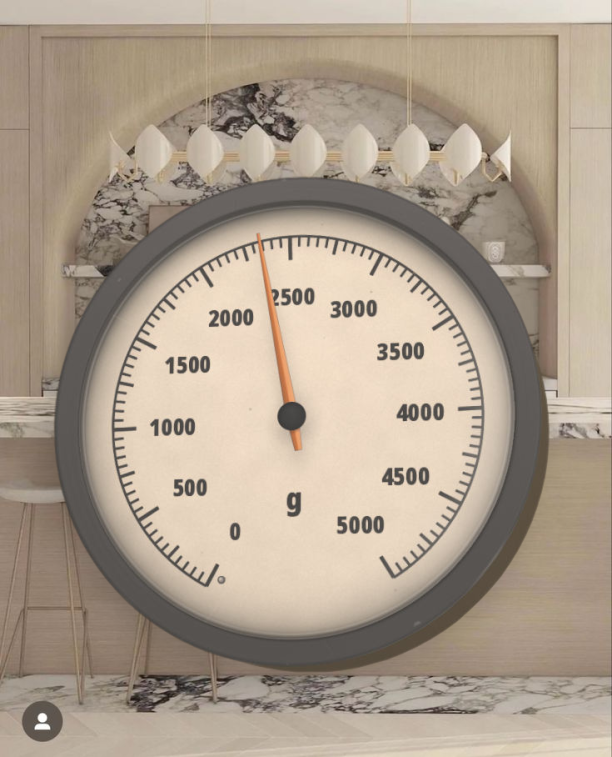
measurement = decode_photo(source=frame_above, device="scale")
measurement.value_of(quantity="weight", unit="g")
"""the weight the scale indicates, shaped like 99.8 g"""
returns 2350 g
